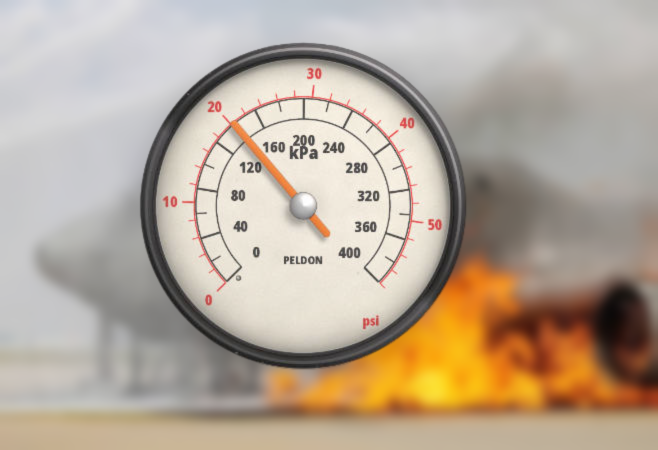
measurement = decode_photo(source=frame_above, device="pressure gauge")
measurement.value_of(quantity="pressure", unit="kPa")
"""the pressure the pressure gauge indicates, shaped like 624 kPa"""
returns 140 kPa
